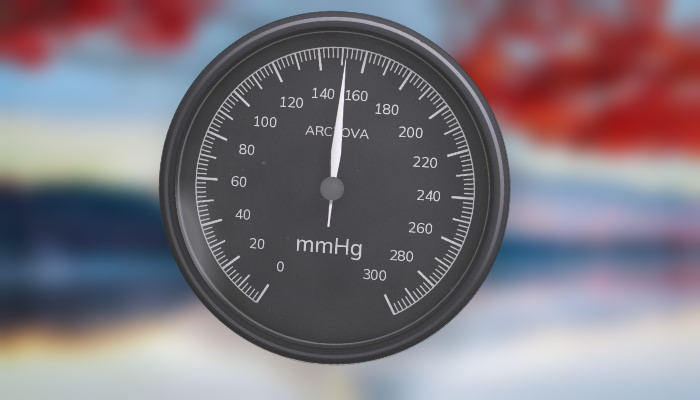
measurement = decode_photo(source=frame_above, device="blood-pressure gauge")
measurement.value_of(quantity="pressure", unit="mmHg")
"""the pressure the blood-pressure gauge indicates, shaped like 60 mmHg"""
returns 152 mmHg
